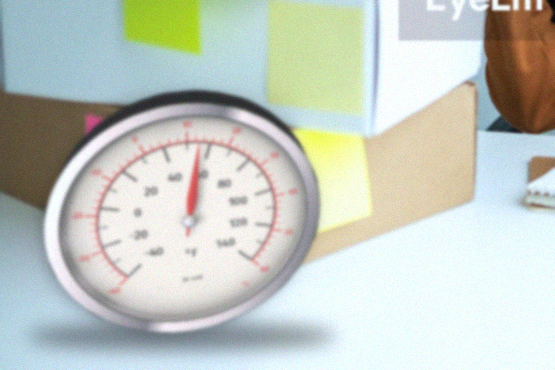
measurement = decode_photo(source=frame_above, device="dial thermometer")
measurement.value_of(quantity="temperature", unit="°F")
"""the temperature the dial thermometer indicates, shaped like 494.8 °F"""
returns 55 °F
